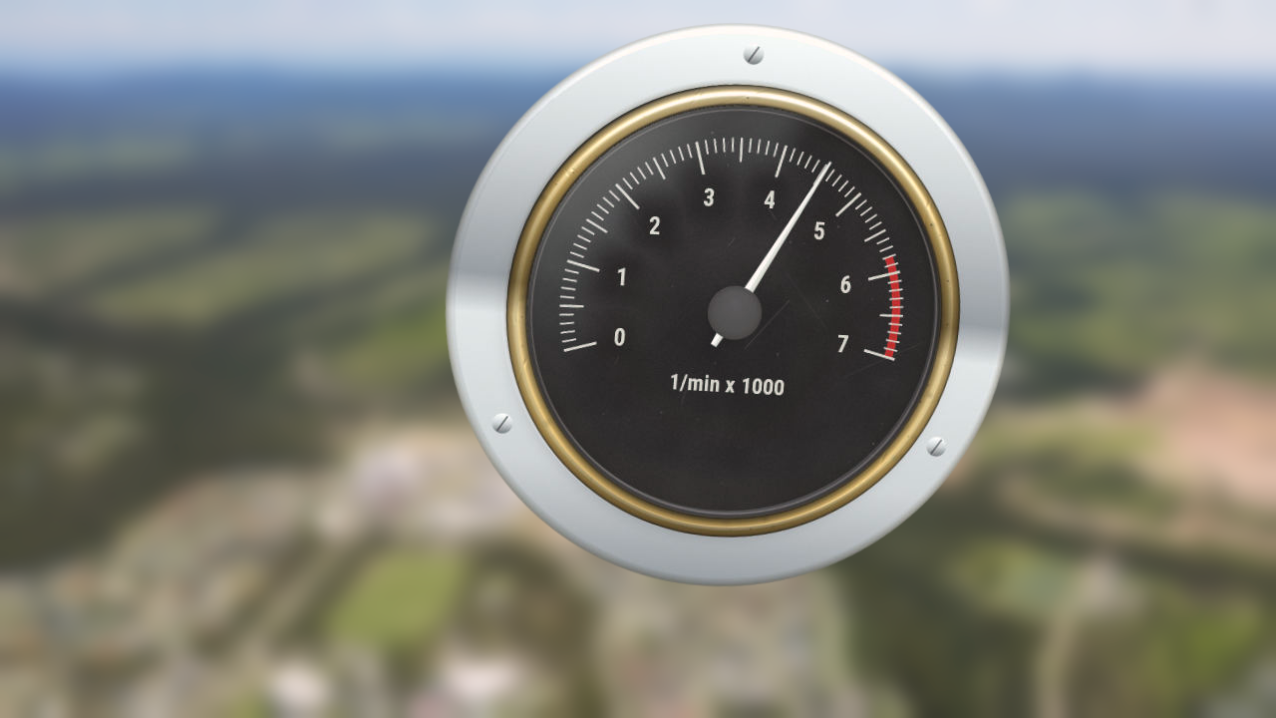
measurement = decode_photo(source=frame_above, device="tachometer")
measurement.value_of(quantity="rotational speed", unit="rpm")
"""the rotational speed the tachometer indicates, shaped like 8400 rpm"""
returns 4500 rpm
